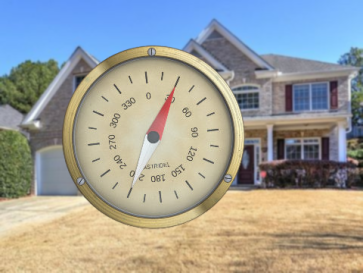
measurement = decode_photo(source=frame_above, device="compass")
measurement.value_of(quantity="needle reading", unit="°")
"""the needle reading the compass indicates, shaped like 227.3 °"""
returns 30 °
